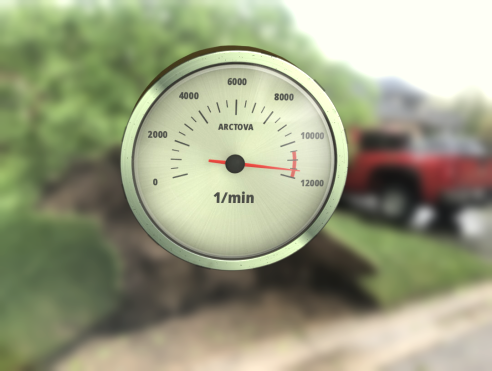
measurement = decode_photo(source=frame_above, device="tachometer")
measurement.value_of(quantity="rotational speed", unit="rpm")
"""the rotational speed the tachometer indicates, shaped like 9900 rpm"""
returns 11500 rpm
